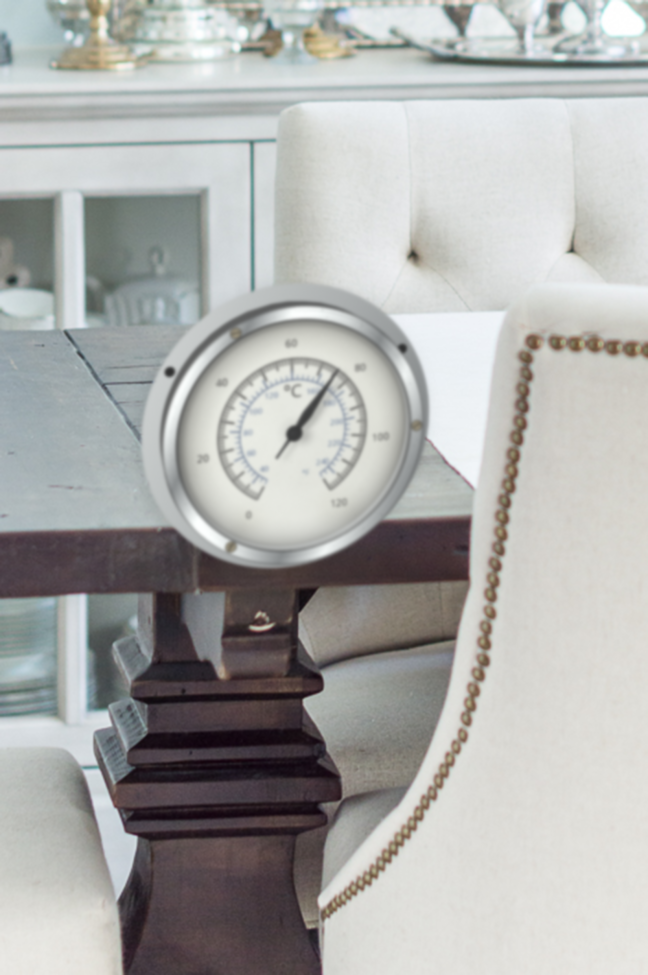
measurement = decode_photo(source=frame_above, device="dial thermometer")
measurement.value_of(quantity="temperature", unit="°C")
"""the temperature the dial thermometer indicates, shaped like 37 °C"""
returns 75 °C
